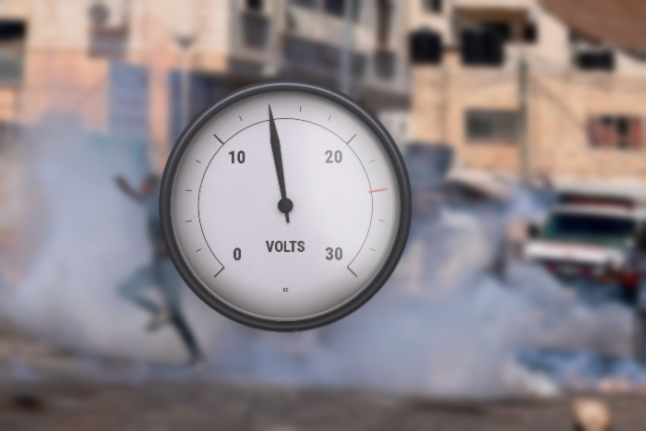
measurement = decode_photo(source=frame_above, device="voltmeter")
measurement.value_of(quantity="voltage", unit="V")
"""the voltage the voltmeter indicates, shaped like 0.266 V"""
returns 14 V
